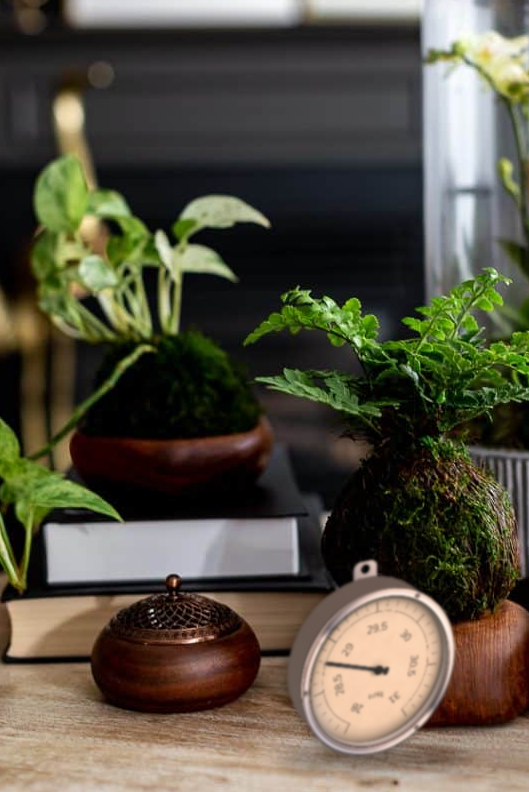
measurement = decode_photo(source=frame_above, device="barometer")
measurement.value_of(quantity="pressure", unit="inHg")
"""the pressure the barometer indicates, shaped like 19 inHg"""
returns 28.8 inHg
